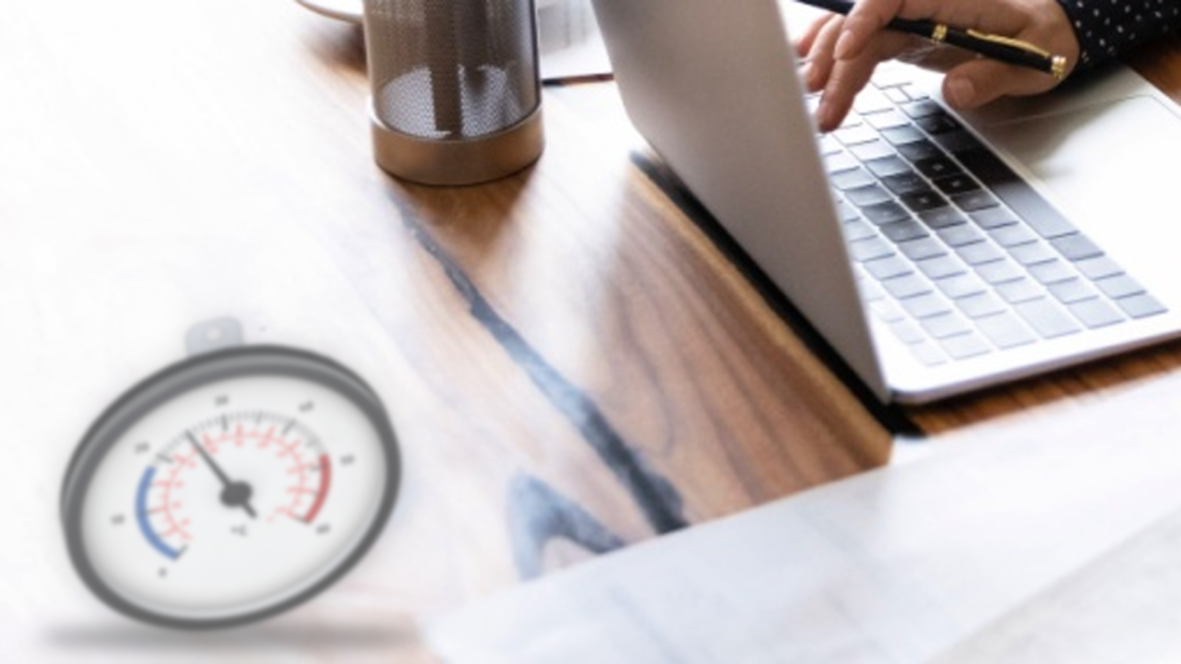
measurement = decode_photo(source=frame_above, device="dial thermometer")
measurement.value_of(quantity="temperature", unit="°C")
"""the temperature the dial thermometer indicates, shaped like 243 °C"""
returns 25 °C
